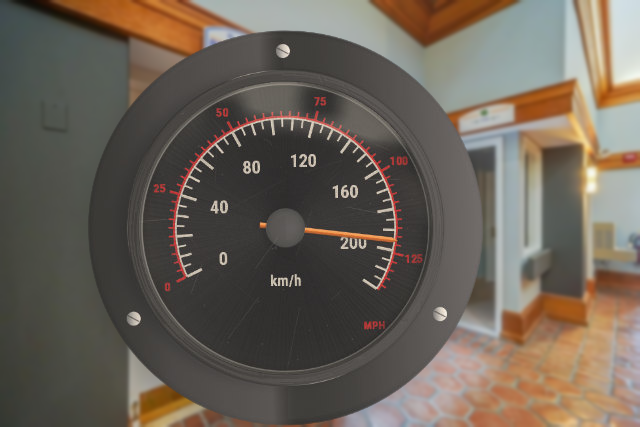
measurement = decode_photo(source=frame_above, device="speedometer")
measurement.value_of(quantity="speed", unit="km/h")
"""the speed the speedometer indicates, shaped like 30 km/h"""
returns 195 km/h
